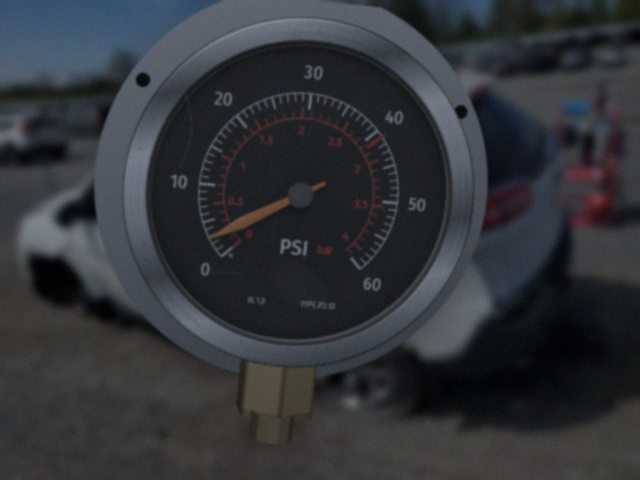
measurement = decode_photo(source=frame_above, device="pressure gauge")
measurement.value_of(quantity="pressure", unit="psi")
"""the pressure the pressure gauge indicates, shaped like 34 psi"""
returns 3 psi
